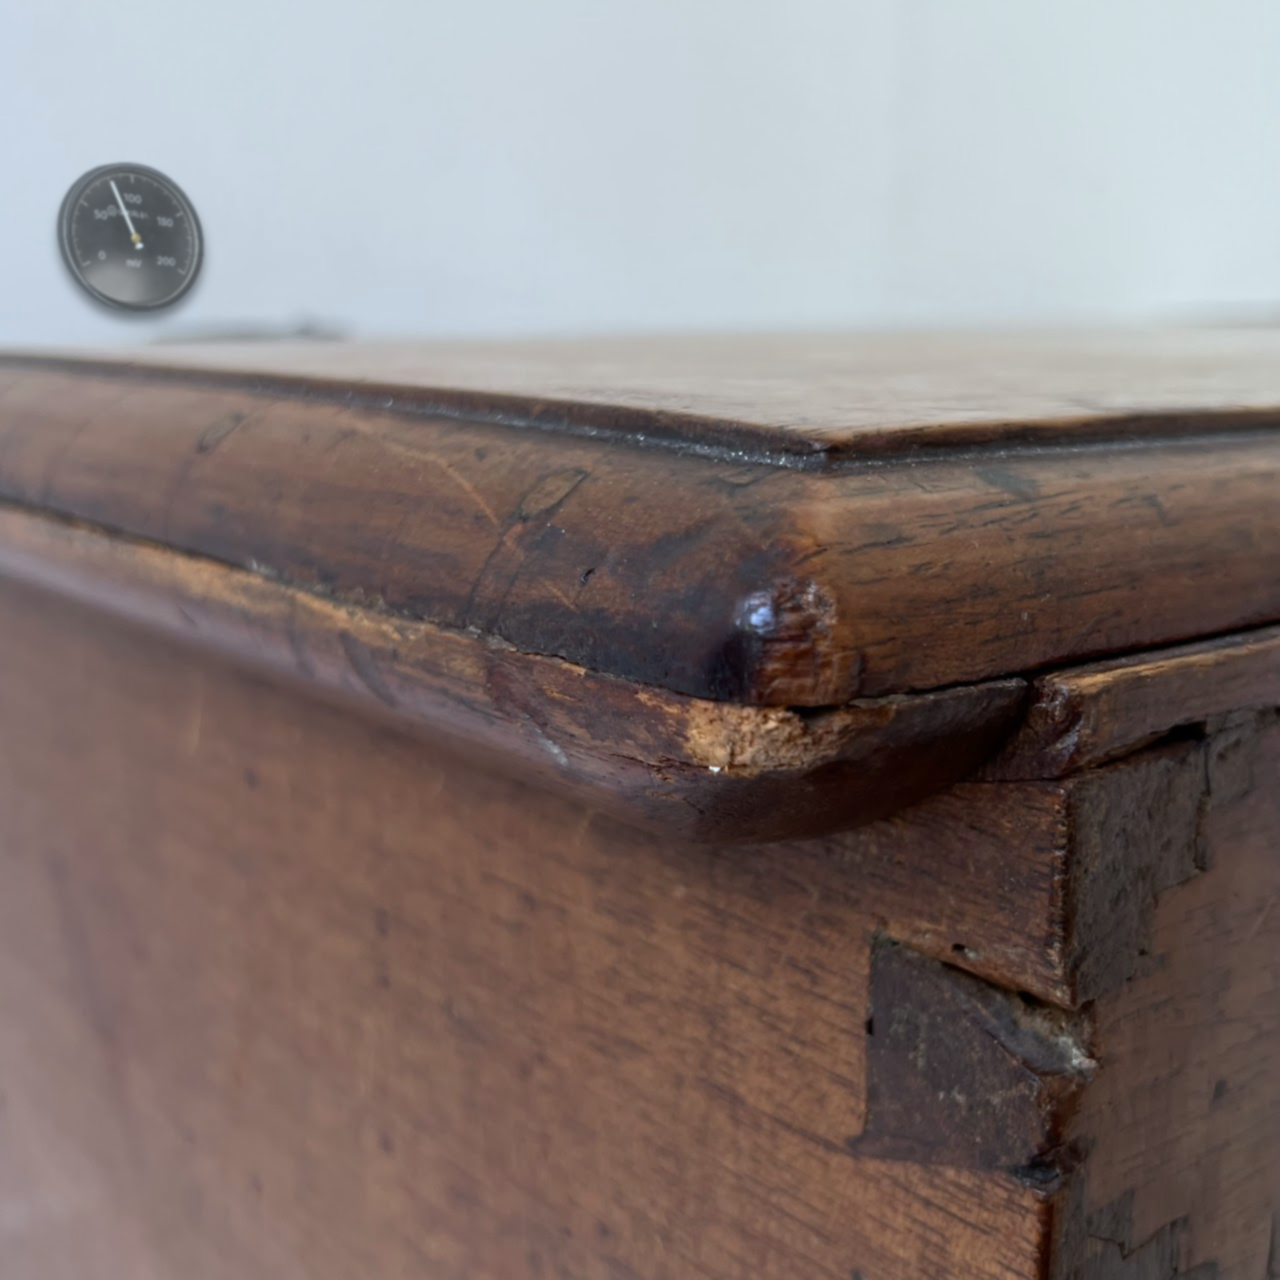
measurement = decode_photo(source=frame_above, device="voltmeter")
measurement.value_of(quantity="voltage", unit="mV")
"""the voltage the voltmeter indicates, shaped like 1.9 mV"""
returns 80 mV
